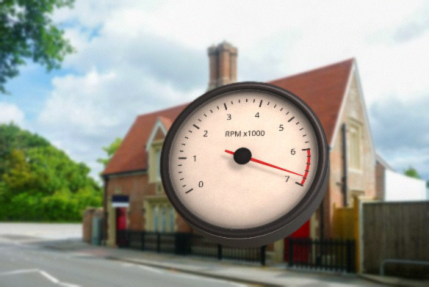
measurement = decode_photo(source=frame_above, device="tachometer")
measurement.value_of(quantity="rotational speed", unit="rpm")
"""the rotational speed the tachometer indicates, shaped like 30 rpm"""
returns 6800 rpm
